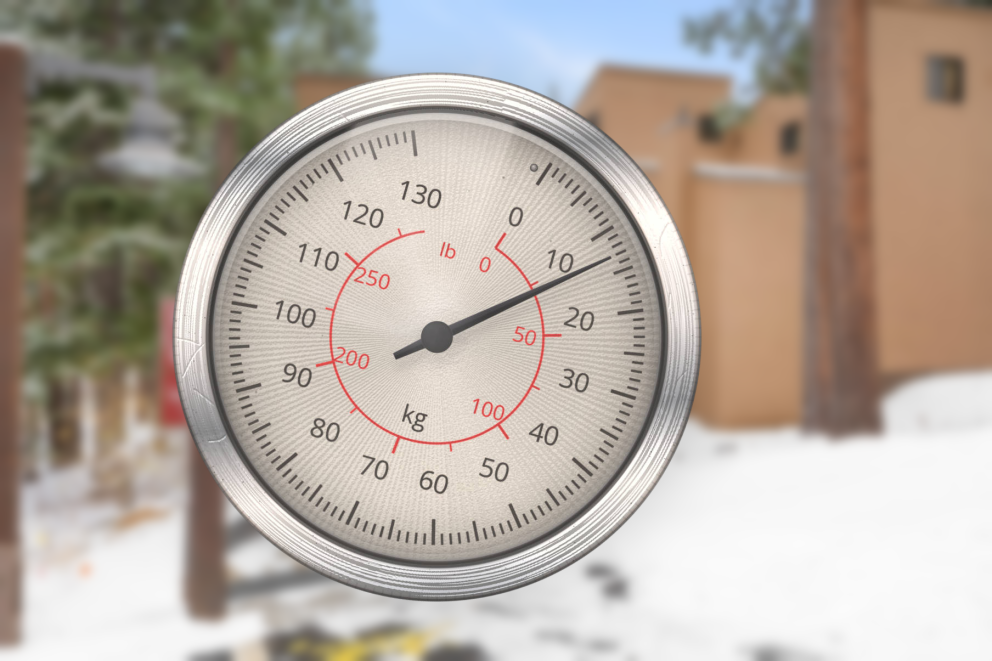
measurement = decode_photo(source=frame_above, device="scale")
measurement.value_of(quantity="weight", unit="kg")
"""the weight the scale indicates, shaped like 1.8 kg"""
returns 13 kg
